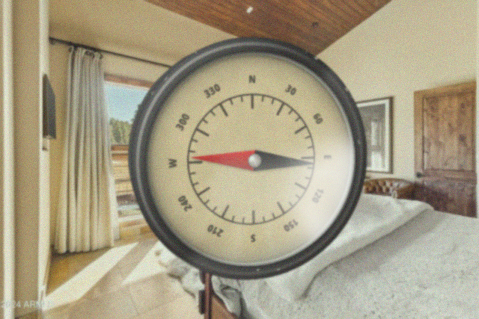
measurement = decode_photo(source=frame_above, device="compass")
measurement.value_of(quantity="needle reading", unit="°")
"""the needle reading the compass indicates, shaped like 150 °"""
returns 275 °
